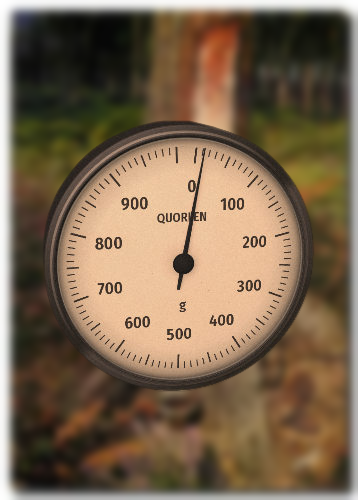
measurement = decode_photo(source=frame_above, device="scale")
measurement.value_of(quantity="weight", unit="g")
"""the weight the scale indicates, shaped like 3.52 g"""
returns 10 g
